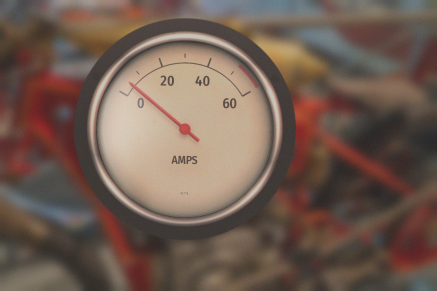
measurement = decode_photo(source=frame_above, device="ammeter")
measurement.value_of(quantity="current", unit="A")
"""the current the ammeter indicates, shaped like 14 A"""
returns 5 A
